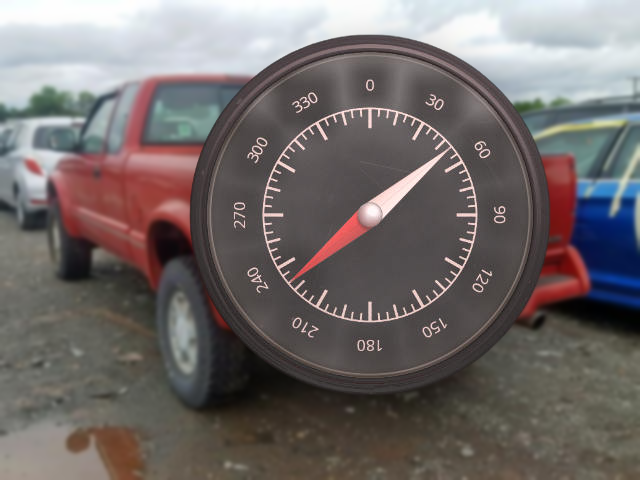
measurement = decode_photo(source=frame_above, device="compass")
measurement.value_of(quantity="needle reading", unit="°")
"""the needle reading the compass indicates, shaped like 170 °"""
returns 230 °
